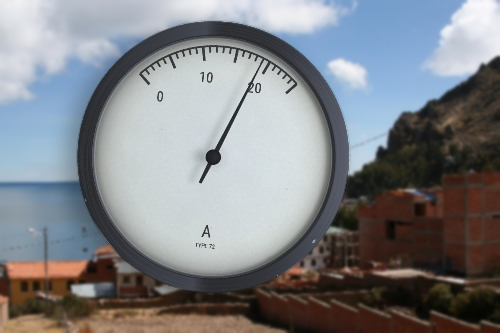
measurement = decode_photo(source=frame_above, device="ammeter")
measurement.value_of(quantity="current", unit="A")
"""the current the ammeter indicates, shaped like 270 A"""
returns 19 A
